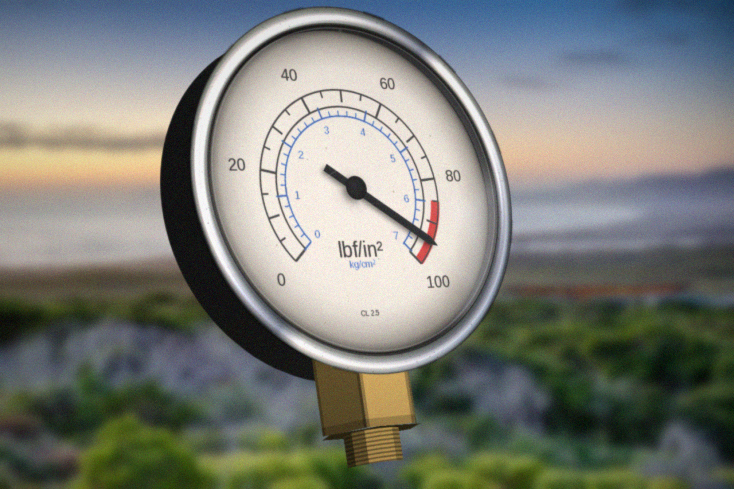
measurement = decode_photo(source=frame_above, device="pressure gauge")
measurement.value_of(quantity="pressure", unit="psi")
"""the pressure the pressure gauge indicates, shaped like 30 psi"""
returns 95 psi
